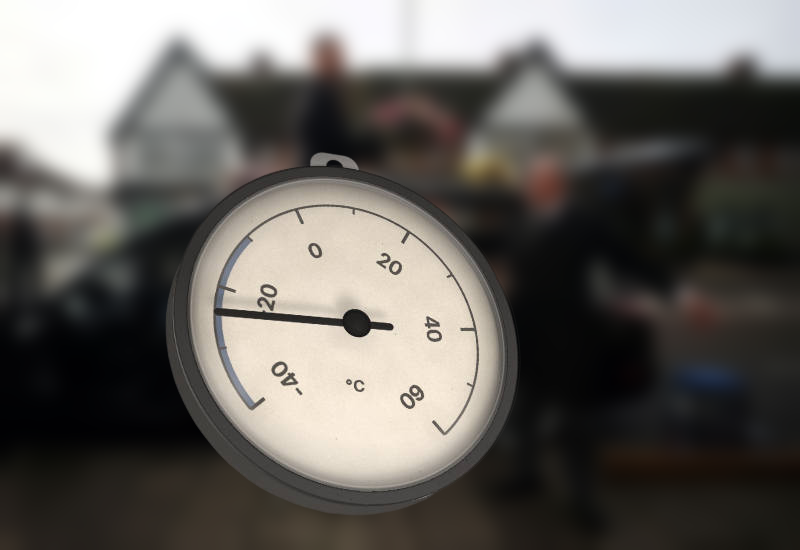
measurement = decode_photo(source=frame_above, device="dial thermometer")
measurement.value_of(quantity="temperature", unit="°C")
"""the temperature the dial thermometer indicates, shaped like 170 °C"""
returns -25 °C
